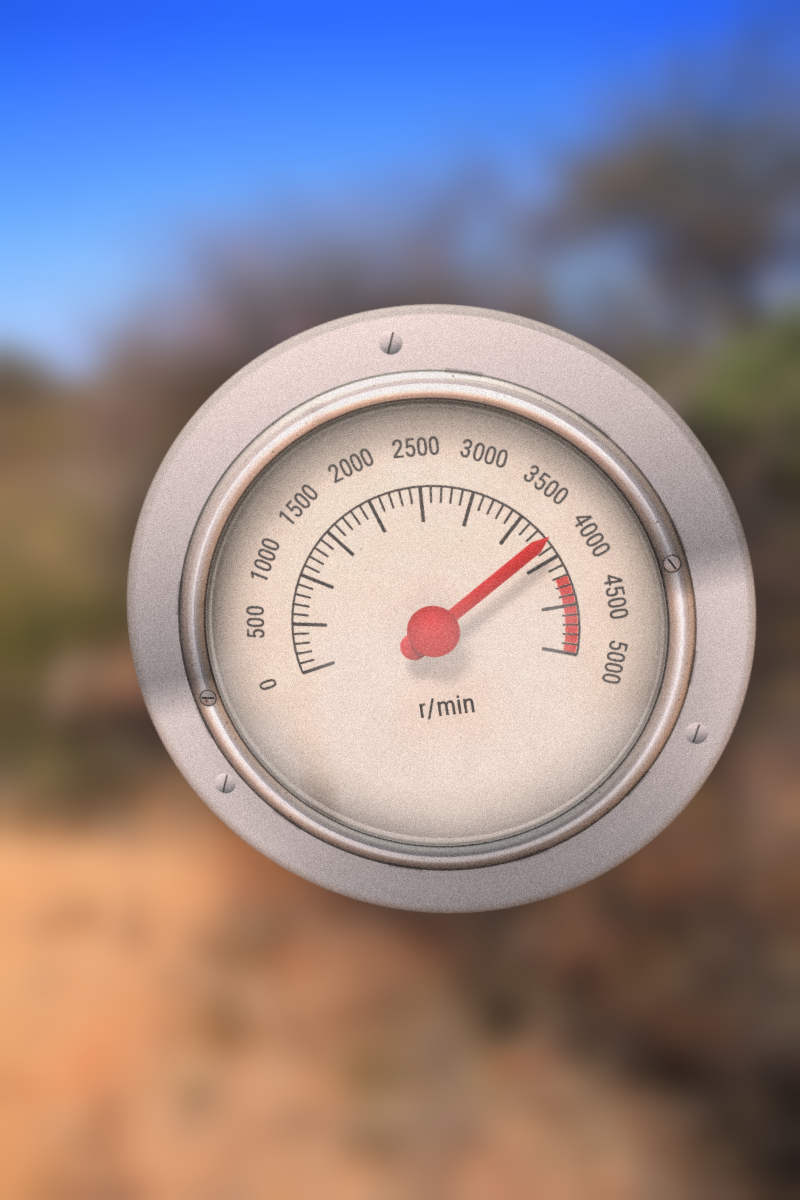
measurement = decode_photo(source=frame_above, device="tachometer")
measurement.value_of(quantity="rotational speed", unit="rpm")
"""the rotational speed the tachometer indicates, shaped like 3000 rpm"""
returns 3800 rpm
